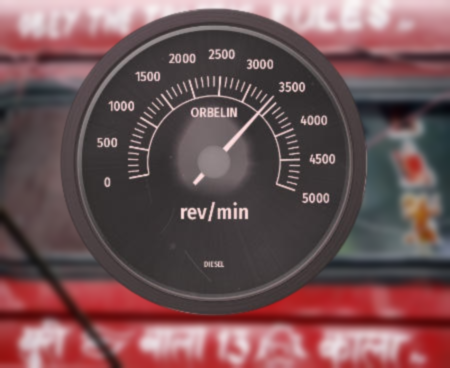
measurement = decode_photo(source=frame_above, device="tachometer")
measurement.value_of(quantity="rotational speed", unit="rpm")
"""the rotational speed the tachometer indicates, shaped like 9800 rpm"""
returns 3400 rpm
